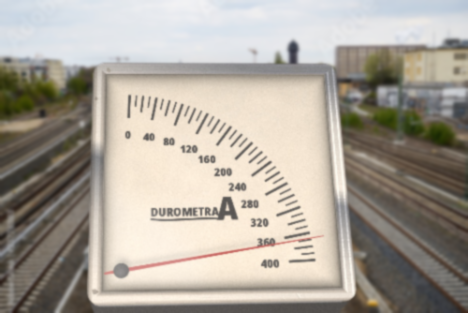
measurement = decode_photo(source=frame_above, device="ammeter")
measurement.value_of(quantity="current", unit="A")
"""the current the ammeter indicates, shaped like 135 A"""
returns 370 A
